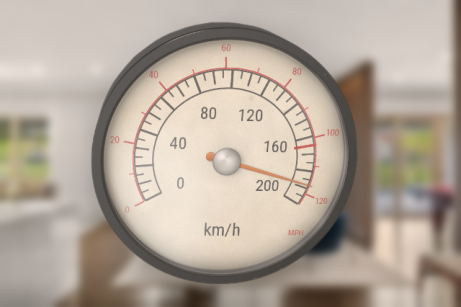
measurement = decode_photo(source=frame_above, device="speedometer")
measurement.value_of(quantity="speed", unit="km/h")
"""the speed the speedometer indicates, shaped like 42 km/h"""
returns 187.5 km/h
